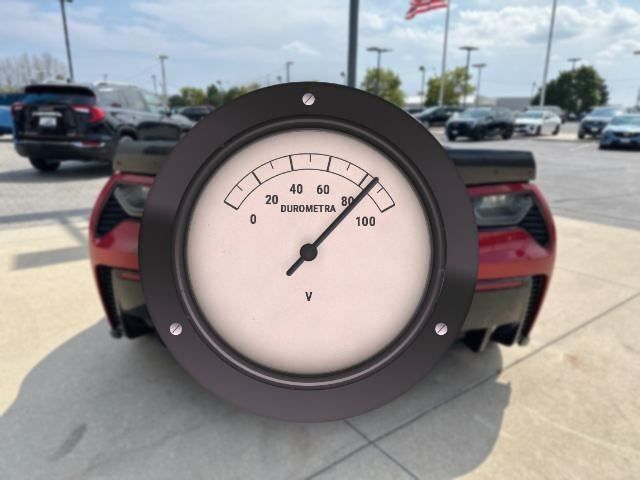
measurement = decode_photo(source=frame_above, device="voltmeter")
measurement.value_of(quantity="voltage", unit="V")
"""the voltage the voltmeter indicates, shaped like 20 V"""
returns 85 V
